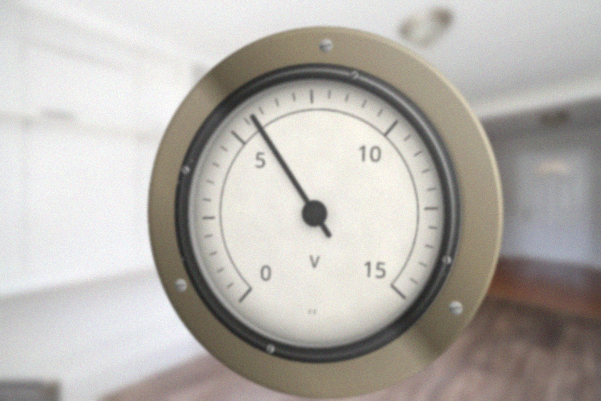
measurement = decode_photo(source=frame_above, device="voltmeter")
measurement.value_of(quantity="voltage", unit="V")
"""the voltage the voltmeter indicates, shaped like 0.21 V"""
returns 5.75 V
